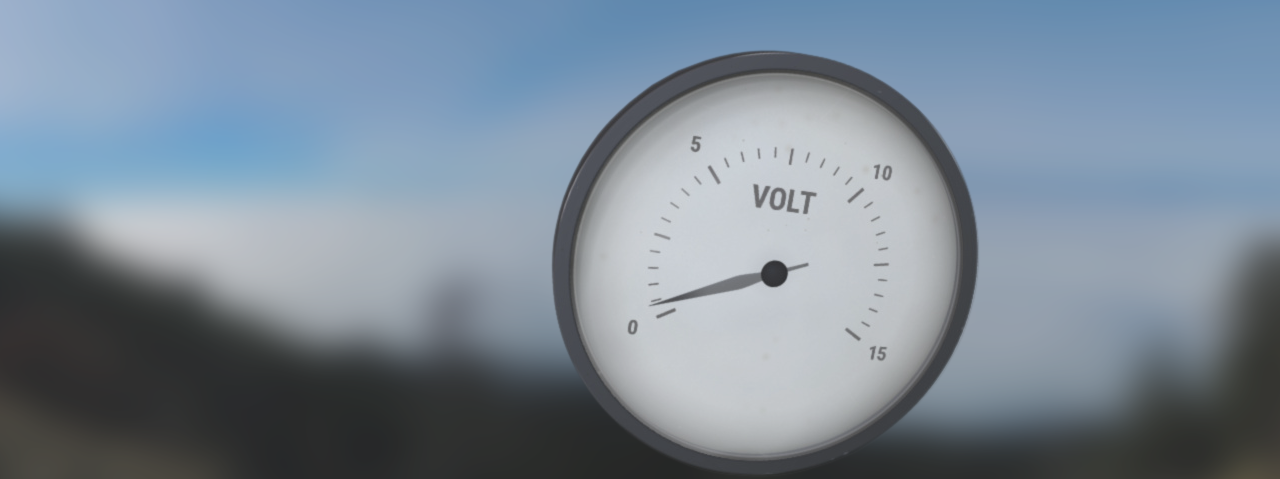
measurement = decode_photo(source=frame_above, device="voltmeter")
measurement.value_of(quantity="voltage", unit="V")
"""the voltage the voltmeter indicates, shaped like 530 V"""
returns 0.5 V
